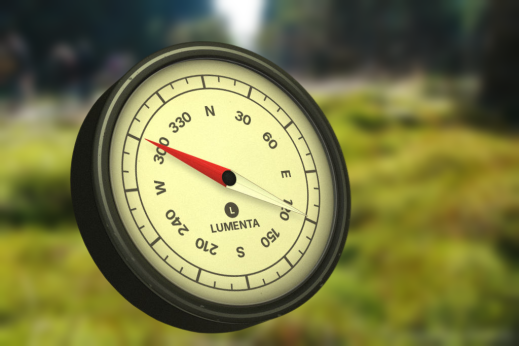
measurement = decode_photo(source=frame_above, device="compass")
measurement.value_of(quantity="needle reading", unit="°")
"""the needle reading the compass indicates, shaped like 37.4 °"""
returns 300 °
